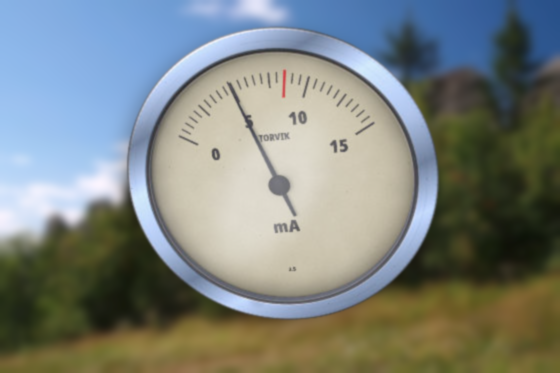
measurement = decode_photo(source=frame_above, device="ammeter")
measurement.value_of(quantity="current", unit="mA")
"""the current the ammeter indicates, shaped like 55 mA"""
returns 5 mA
